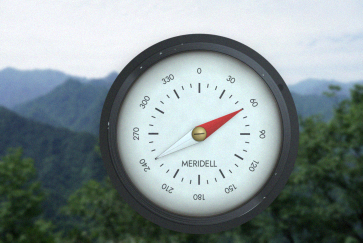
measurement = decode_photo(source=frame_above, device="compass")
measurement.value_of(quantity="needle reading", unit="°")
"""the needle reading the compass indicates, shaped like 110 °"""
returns 60 °
